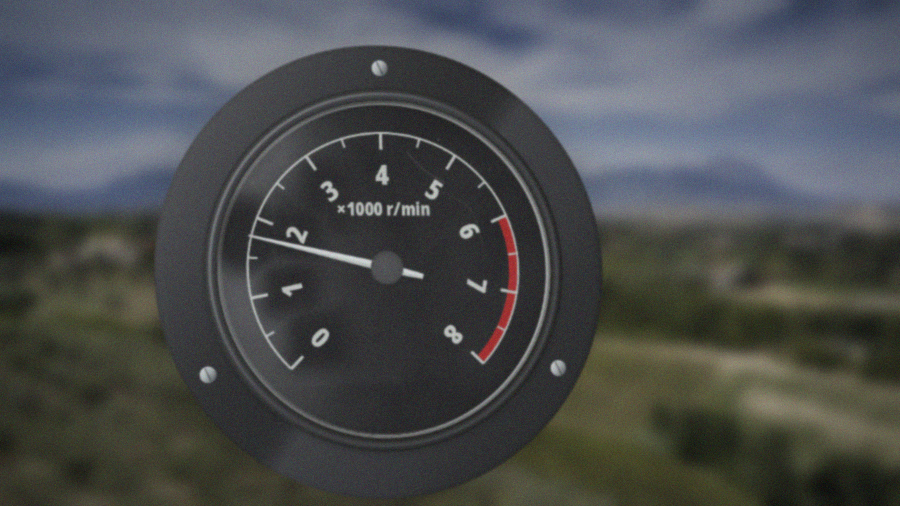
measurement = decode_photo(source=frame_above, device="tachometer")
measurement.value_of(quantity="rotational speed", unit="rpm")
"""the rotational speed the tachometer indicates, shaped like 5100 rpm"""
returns 1750 rpm
